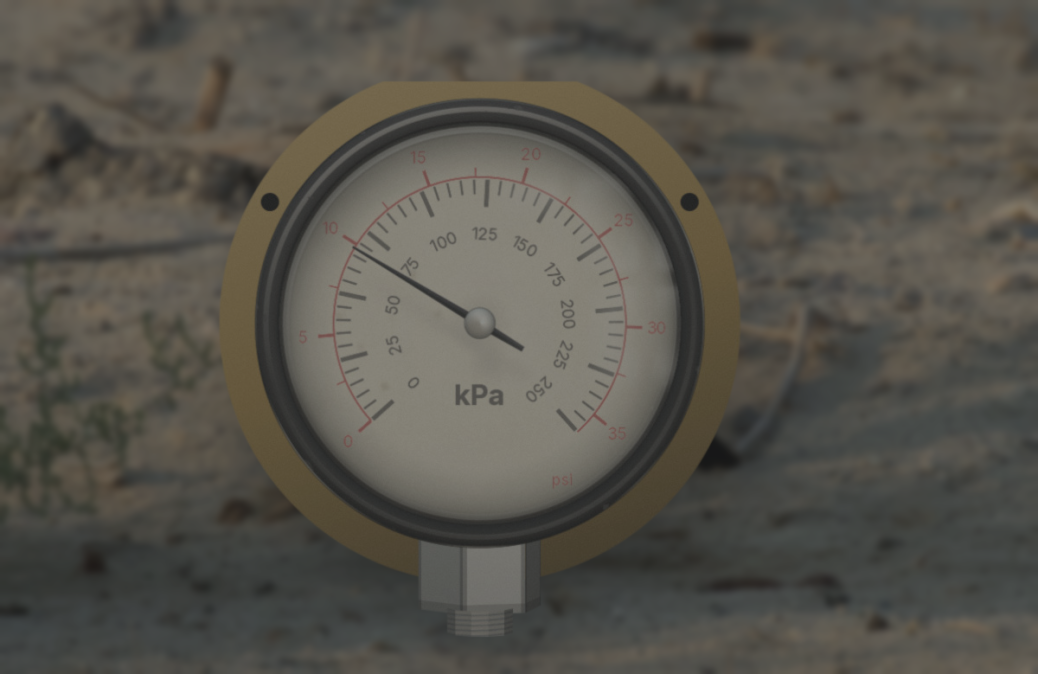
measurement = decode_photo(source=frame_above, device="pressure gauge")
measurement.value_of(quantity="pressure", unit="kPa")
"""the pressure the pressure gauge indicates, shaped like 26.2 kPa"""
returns 67.5 kPa
